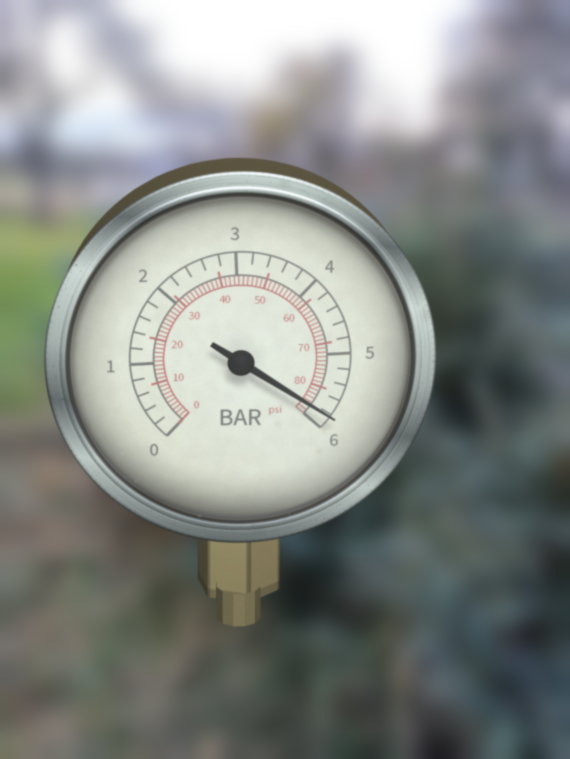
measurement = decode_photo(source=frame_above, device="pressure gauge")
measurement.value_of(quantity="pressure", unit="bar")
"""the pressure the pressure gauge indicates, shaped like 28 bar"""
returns 5.8 bar
